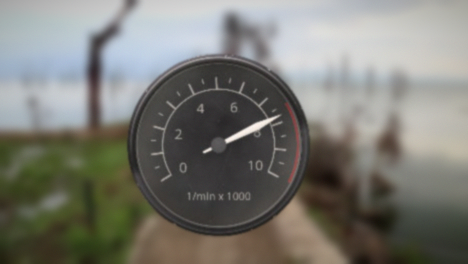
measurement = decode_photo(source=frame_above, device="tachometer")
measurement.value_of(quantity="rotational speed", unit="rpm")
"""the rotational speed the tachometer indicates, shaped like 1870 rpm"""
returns 7750 rpm
